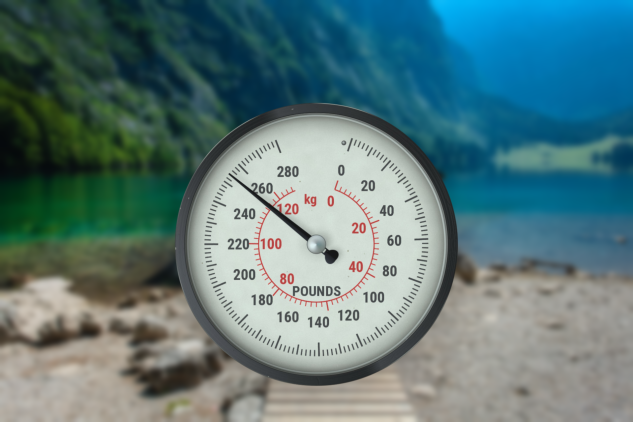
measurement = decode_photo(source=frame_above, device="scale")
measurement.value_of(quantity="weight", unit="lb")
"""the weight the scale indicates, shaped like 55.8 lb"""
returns 254 lb
